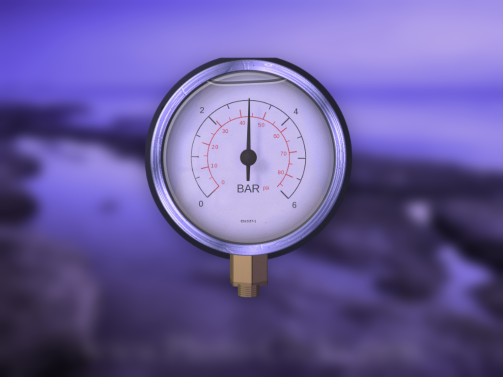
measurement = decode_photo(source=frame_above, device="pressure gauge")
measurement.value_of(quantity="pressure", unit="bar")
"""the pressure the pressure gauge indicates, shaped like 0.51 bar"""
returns 3 bar
